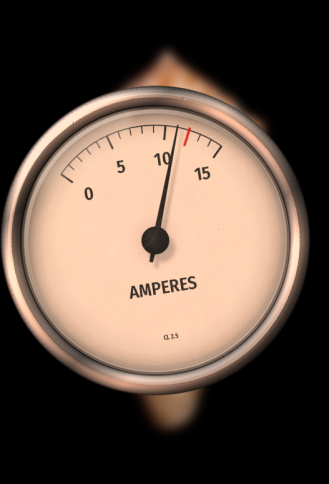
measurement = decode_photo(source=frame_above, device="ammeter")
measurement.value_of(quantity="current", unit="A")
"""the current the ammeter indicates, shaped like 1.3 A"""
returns 11 A
